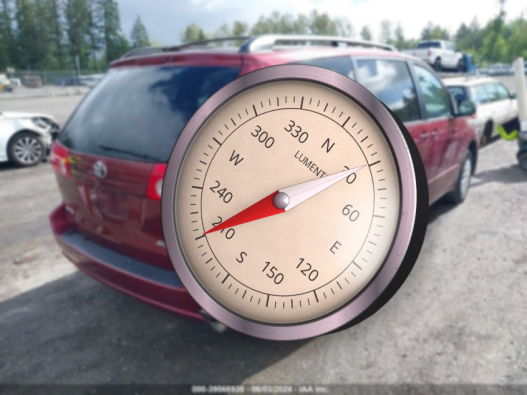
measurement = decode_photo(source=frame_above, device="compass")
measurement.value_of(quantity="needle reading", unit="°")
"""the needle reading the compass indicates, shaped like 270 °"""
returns 210 °
